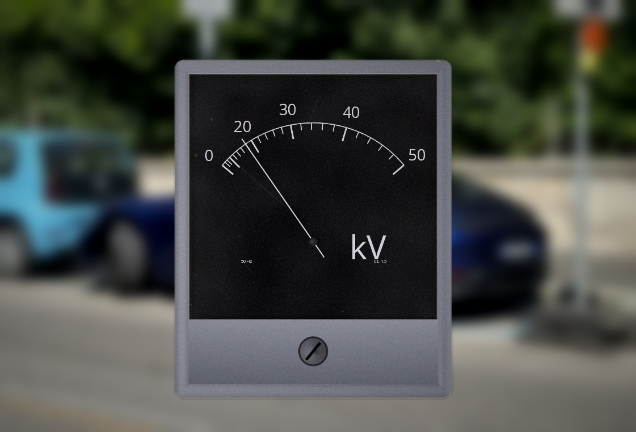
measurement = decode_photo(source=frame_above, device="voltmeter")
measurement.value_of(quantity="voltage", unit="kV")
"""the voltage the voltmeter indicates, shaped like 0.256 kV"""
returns 18 kV
